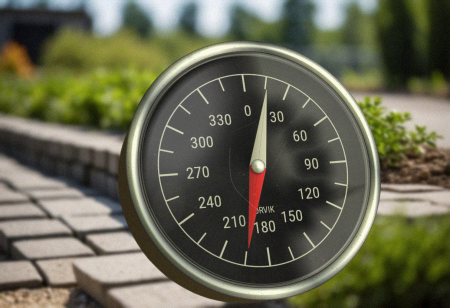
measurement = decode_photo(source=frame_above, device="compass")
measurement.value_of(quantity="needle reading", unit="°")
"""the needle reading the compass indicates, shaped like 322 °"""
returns 195 °
